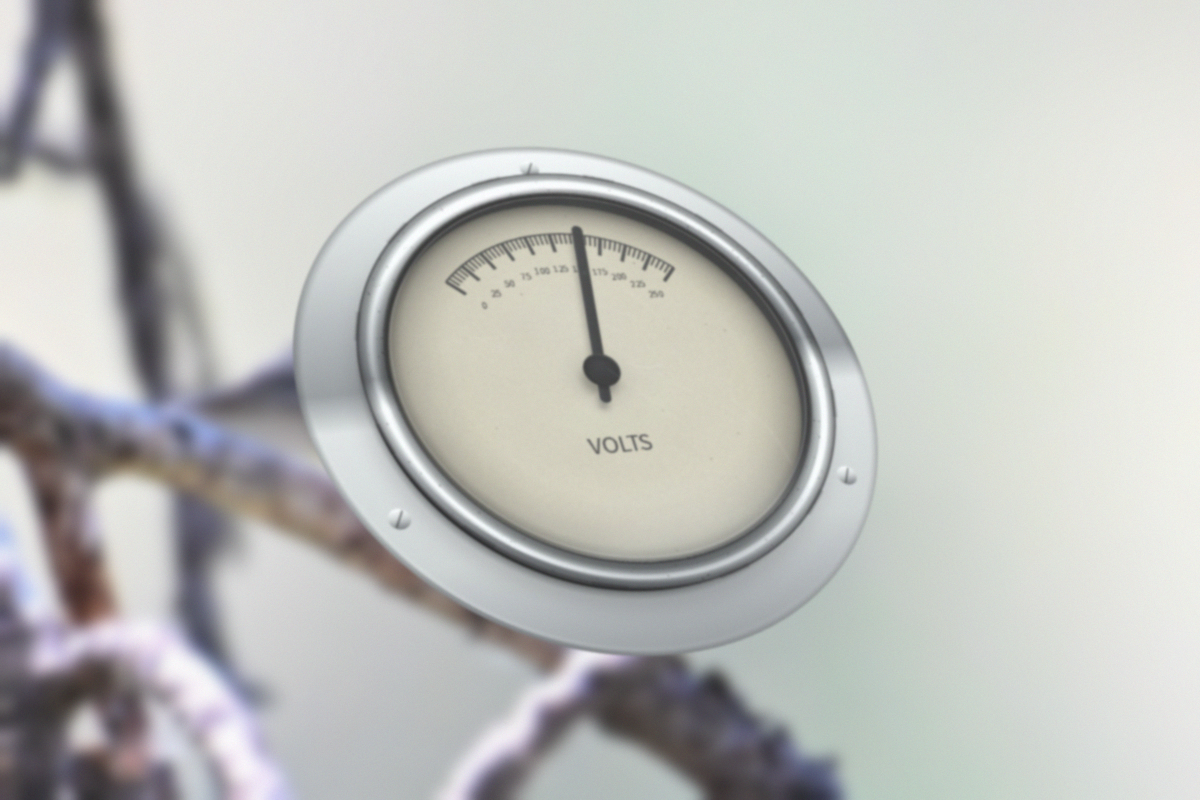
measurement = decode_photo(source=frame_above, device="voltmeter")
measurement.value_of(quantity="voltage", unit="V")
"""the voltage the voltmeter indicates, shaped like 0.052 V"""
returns 150 V
